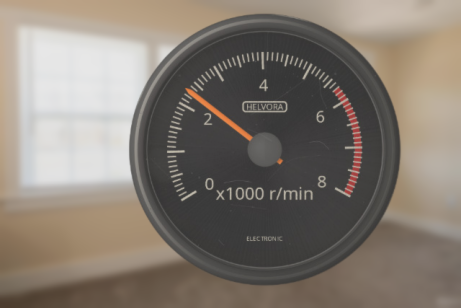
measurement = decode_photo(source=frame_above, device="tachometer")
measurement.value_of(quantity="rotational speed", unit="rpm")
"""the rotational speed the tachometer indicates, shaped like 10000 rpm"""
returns 2300 rpm
